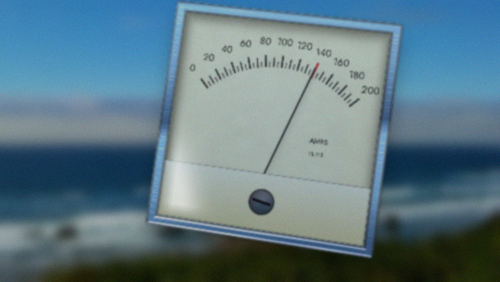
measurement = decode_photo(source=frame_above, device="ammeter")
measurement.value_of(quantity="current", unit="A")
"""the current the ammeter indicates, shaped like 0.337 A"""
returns 140 A
